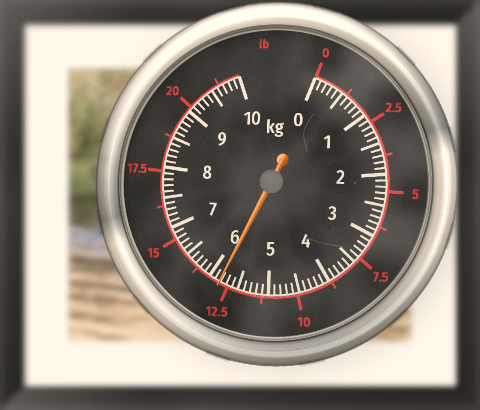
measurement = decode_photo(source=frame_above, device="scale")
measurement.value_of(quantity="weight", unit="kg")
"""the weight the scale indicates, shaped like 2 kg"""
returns 5.8 kg
